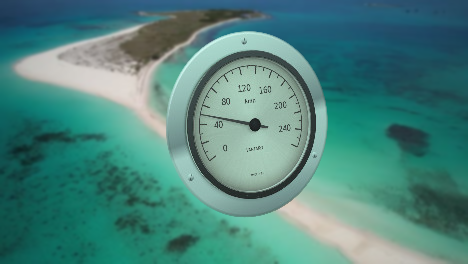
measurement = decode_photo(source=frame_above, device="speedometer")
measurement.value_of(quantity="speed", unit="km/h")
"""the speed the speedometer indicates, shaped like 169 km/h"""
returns 50 km/h
